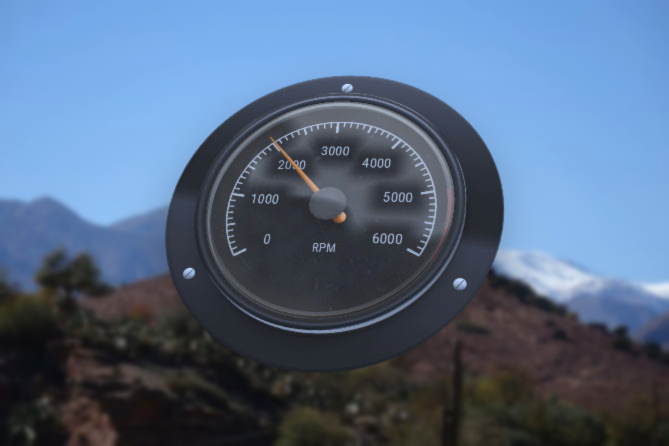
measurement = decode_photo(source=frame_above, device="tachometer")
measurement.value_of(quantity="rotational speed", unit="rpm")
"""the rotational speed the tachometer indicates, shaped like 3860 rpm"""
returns 2000 rpm
